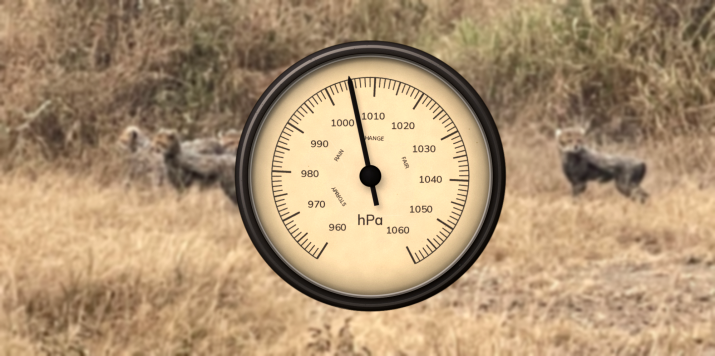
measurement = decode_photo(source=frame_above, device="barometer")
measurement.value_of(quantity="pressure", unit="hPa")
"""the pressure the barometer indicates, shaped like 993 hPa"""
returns 1005 hPa
